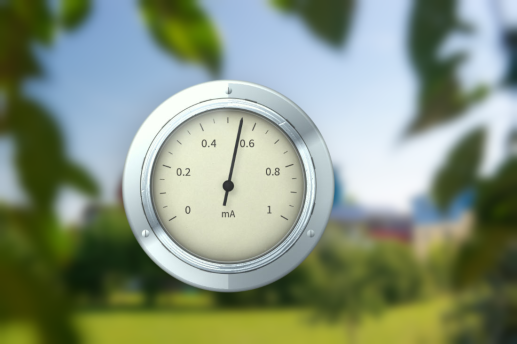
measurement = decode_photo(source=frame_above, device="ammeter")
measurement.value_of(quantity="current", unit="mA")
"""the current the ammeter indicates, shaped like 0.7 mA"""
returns 0.55 mA
